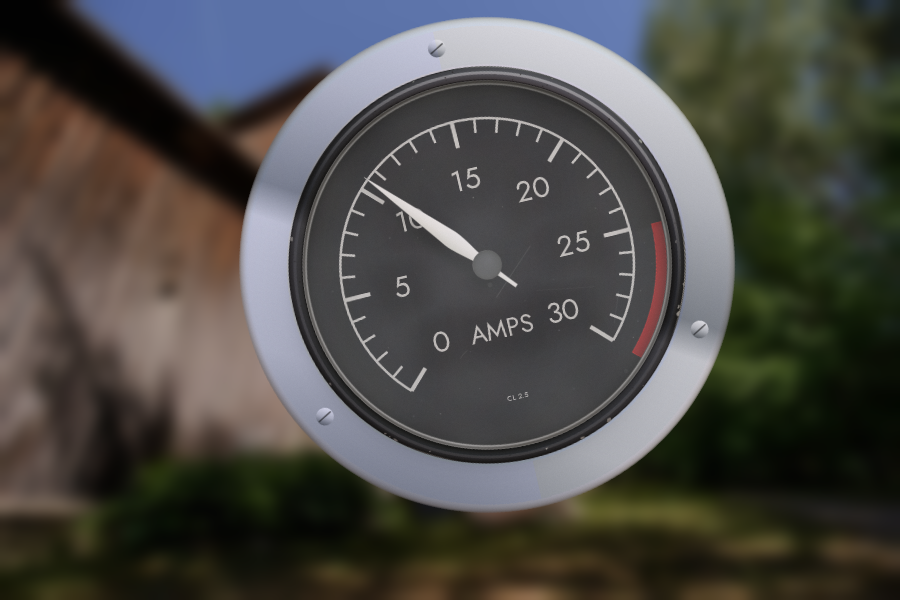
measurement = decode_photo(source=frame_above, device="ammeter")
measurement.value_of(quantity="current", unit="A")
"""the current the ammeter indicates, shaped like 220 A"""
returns 10.5 A
